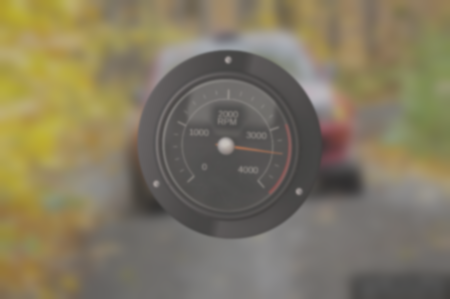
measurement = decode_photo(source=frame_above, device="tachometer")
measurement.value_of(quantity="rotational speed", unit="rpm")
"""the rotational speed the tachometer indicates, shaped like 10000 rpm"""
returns 3400 rpm
